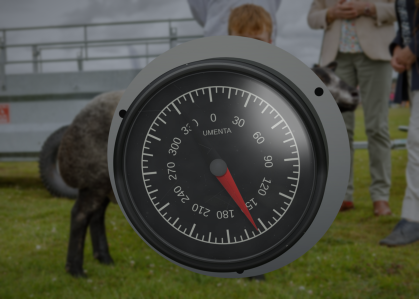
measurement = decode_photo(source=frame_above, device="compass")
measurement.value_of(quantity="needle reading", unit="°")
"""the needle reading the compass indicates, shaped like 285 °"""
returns 155 °
